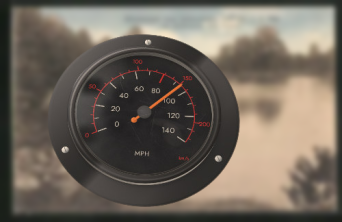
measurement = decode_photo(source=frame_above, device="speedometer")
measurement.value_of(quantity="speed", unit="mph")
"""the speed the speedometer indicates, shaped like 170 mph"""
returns 95 mph
